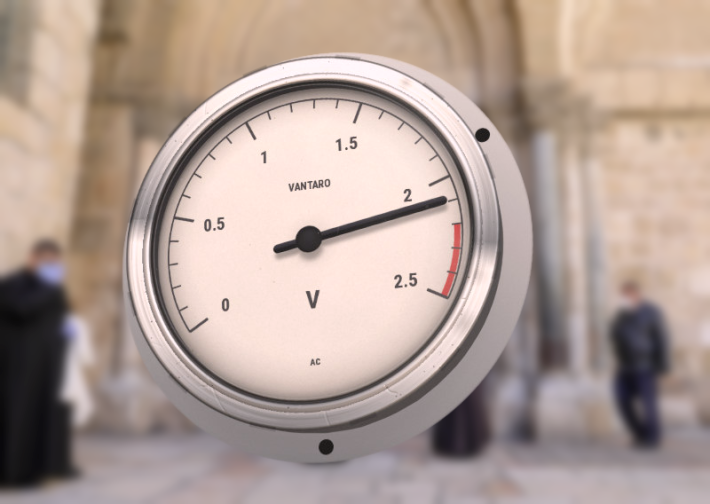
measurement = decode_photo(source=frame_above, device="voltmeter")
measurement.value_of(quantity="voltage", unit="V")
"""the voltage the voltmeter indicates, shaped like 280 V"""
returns 2.1 V
